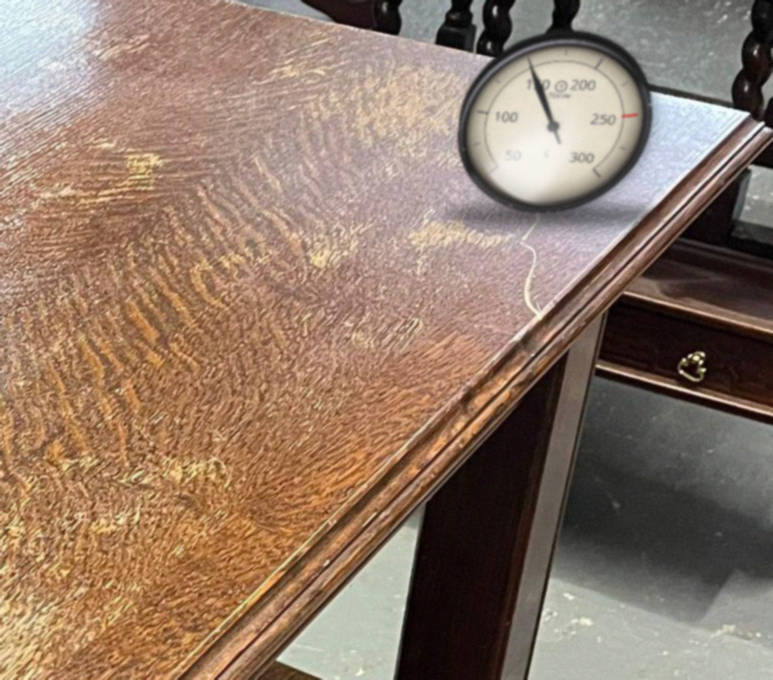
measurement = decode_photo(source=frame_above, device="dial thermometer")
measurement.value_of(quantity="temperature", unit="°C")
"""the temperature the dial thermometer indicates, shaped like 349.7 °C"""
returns 150 °C
